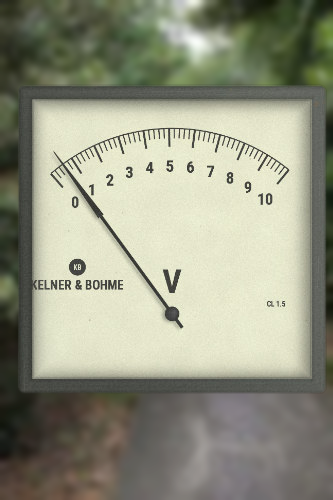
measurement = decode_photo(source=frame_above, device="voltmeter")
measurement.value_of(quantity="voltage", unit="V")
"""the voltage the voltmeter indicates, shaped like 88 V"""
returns 0.6 V
